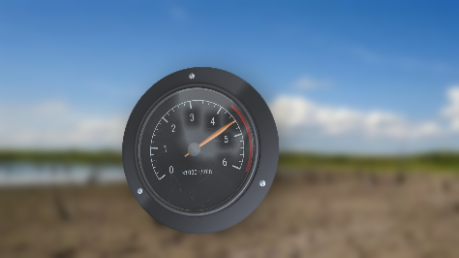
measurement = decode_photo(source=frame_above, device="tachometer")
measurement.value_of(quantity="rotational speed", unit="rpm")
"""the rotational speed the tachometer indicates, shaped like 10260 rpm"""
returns 4600 rpm
